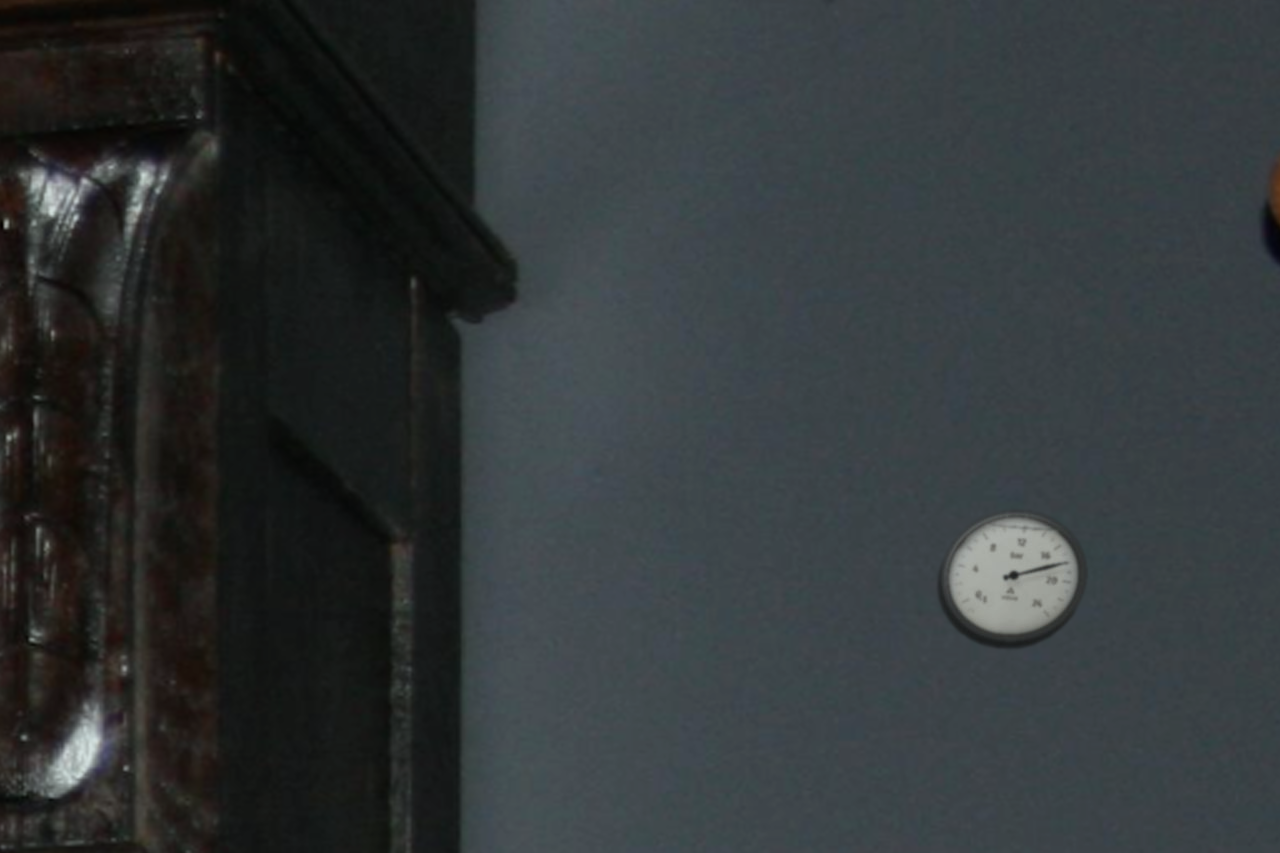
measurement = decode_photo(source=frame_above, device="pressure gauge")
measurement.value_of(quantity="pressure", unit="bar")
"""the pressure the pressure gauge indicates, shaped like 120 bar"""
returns 18 bar
